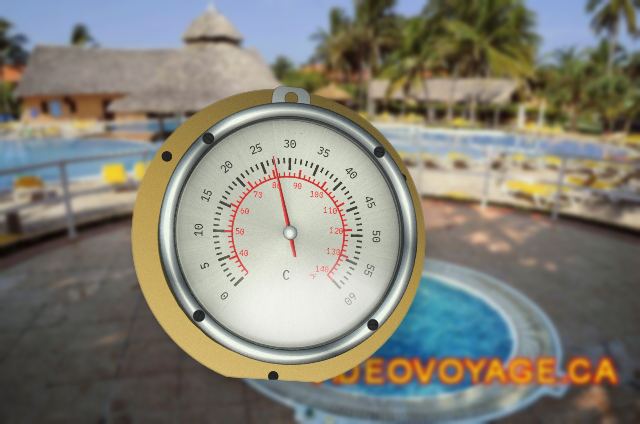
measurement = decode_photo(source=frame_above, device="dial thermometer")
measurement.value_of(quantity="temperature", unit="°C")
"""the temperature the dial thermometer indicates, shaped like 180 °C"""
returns 27 °C
